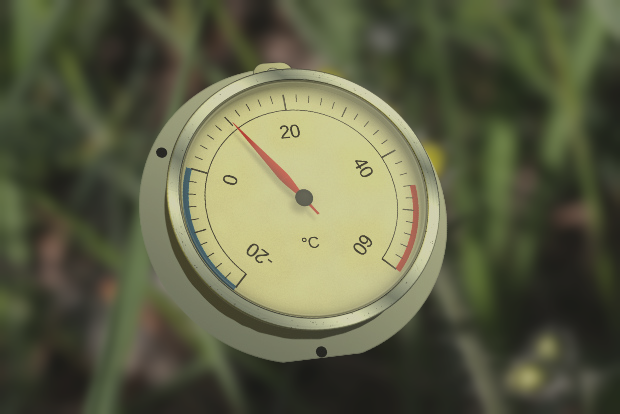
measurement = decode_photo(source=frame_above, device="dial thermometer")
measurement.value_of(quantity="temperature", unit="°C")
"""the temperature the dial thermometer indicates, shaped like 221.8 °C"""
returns 10 °C
